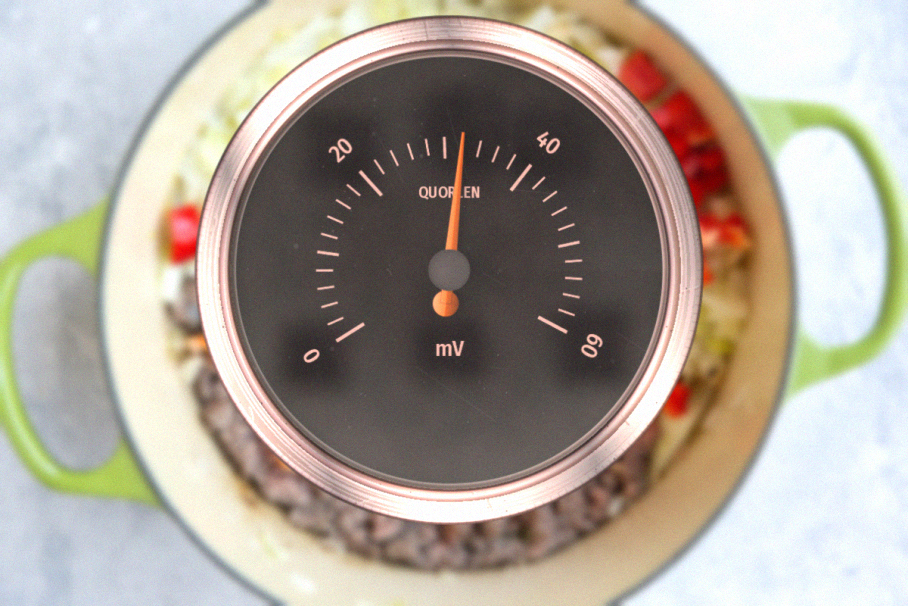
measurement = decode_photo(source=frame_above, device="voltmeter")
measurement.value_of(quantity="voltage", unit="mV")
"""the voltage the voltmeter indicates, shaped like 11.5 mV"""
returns 32 mV
